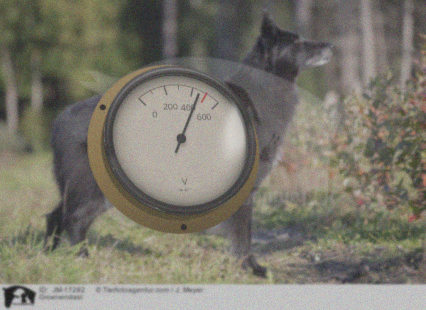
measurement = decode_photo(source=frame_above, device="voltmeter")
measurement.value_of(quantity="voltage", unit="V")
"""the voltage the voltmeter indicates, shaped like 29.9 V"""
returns 450 V
